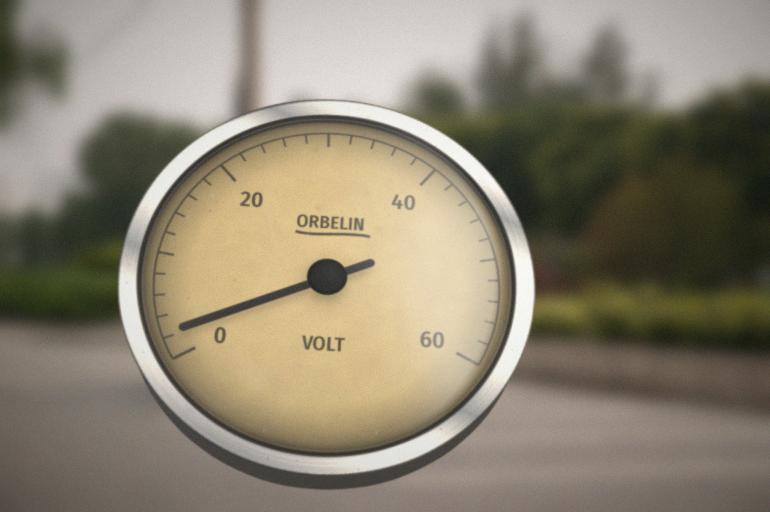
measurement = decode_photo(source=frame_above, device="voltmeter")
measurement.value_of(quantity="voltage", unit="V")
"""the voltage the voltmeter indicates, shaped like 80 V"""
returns 2 V
